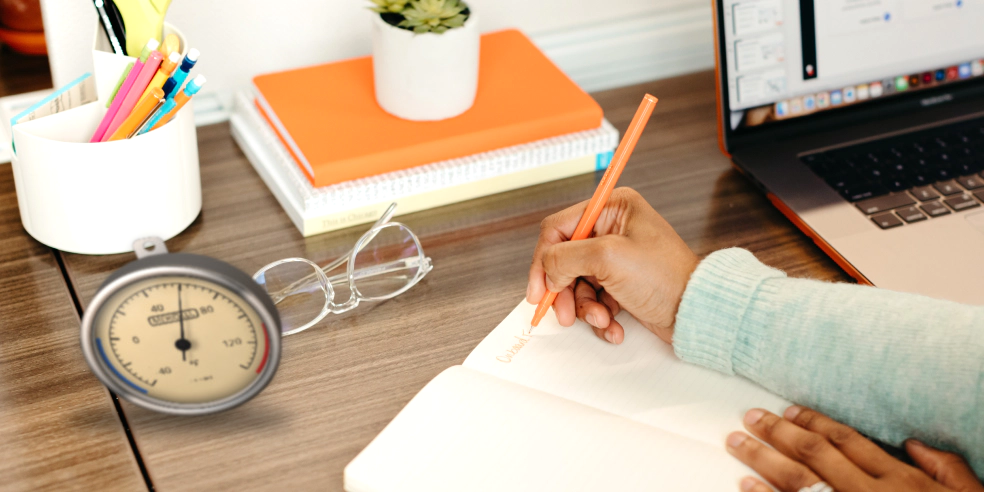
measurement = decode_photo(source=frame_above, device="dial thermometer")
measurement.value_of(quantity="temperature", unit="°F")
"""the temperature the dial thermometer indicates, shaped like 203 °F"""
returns 60 °F
